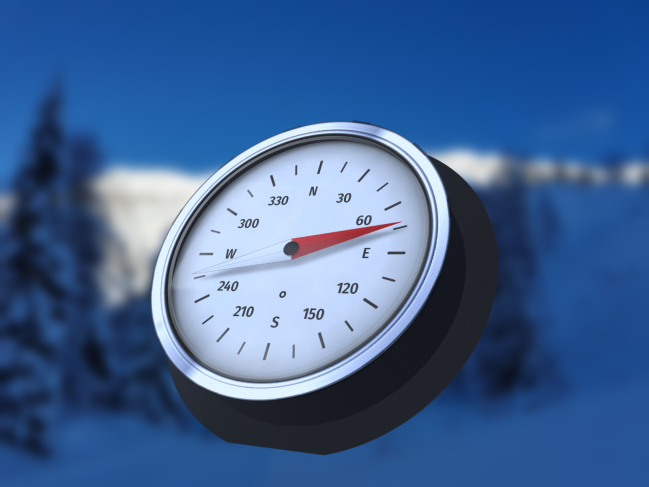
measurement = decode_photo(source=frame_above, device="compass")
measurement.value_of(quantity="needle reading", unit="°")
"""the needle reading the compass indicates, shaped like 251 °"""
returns 75 °
